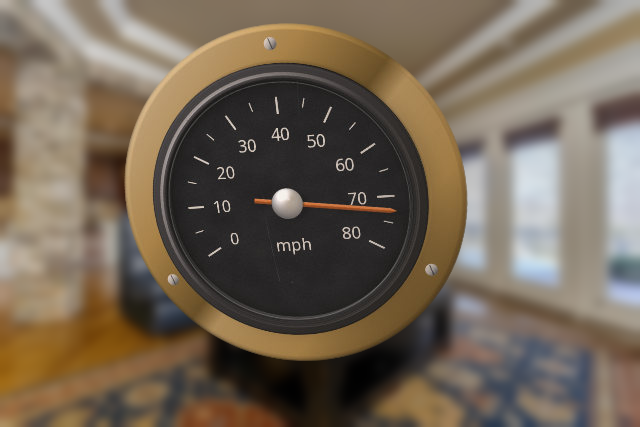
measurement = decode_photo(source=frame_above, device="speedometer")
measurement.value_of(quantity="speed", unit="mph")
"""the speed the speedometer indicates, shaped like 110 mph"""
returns 72.5 mph
